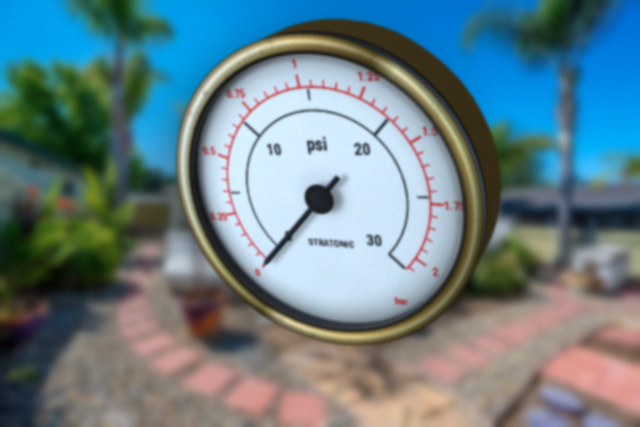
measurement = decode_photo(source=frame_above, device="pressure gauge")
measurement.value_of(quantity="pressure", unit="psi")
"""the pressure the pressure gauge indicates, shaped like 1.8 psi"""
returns 0 psi
